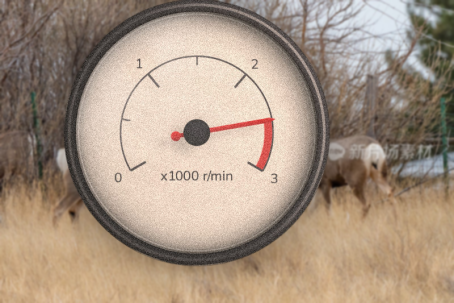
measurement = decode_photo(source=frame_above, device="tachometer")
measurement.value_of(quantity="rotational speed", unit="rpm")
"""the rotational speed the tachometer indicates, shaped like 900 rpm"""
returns 2500 rpm
